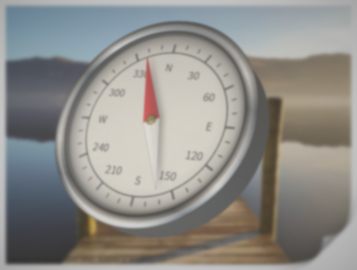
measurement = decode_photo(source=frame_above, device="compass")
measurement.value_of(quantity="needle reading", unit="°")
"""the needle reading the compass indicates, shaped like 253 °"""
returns 340 °
